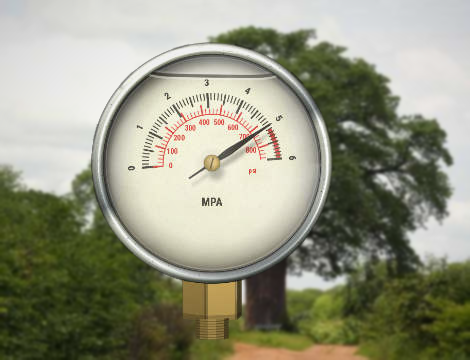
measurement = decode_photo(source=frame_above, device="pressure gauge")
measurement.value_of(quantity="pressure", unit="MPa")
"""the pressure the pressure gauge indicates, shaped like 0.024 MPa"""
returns 5 MPa
